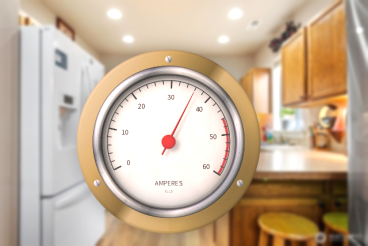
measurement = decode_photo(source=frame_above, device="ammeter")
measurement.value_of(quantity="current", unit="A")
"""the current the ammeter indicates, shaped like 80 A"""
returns 36 A
